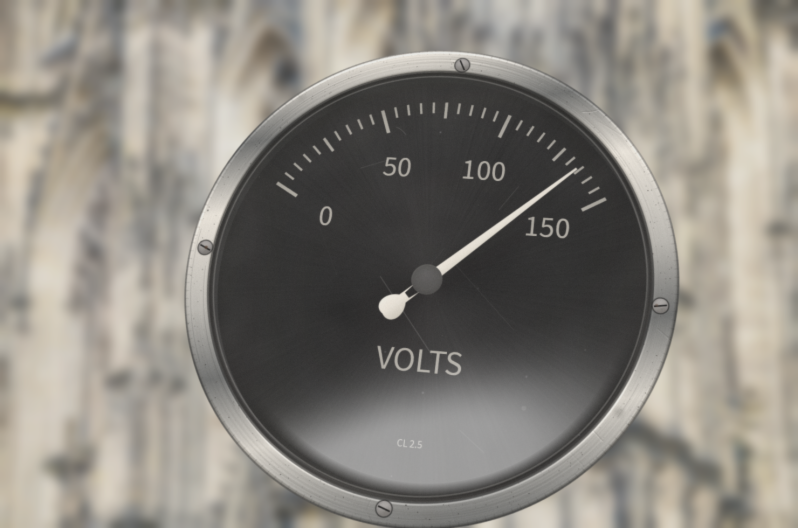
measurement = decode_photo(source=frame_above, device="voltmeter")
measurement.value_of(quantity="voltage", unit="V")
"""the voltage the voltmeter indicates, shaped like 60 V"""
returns 135 V
